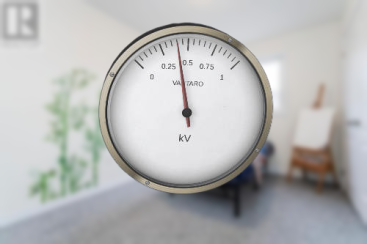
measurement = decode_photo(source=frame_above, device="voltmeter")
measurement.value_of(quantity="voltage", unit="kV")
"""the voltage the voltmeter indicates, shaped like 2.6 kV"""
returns 0.4 kV
